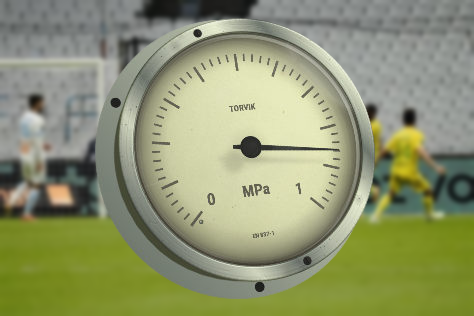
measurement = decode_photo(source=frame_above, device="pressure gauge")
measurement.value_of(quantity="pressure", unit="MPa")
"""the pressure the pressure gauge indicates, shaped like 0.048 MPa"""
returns 0.86 MPa
